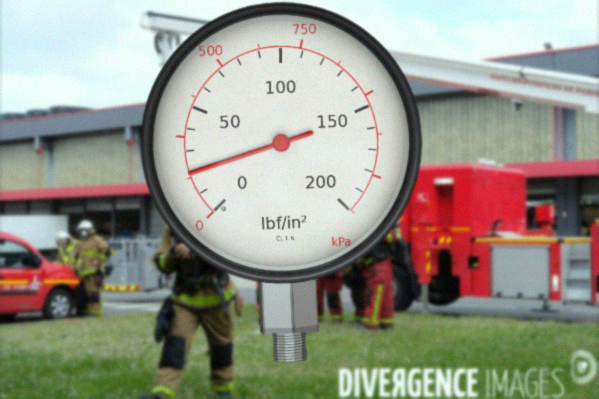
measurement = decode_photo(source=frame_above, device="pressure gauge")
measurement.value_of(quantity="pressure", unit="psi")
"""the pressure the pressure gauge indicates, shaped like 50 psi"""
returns 20 psi
